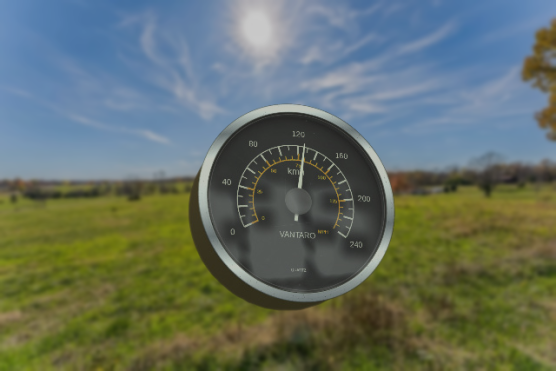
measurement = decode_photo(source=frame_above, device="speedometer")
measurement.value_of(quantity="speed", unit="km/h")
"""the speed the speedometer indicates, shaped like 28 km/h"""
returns 125 km/h
